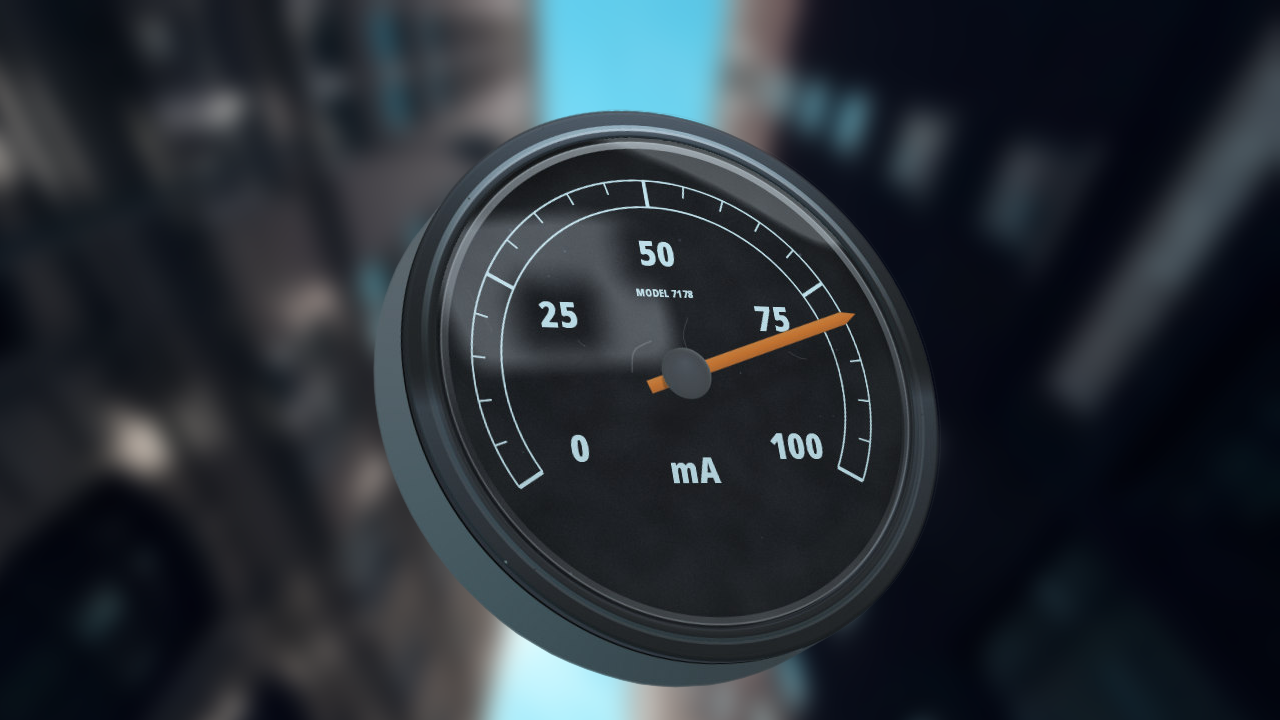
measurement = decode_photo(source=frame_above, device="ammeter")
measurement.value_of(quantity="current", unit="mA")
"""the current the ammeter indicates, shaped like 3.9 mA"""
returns 80 mA
